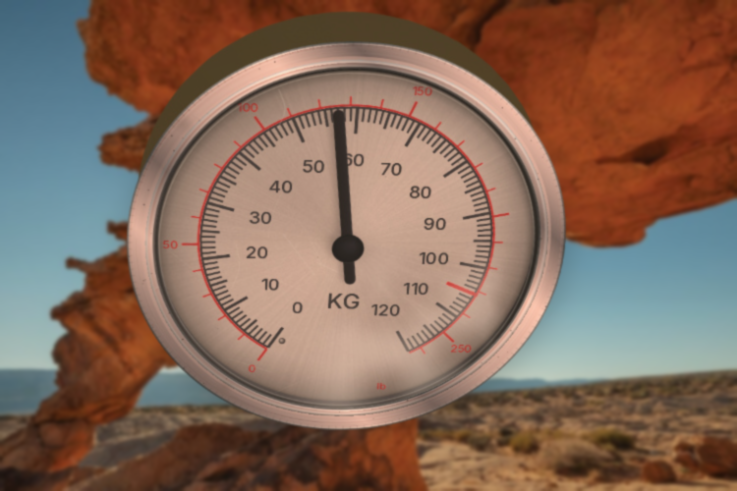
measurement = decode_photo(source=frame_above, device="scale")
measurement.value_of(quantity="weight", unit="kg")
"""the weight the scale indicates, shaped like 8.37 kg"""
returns 57 kg
